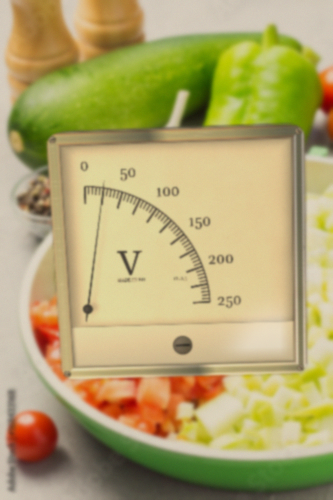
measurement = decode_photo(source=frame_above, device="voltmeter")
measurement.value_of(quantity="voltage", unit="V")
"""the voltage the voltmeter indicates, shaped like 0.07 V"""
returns 25 V
